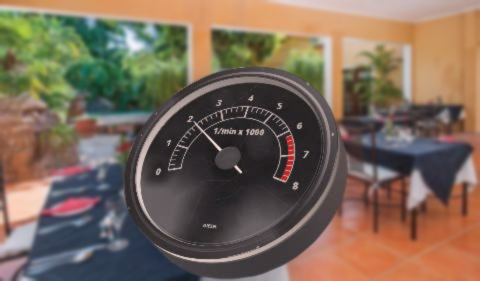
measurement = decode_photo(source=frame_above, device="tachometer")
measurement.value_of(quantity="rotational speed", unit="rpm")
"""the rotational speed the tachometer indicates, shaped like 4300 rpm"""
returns 2000 rpm
